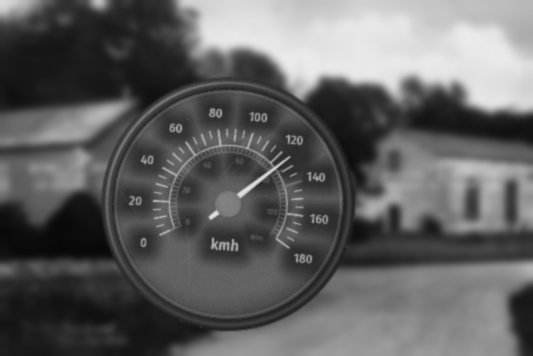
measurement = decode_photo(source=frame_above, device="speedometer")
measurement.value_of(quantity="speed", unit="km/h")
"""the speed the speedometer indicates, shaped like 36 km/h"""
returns 125 km/h
